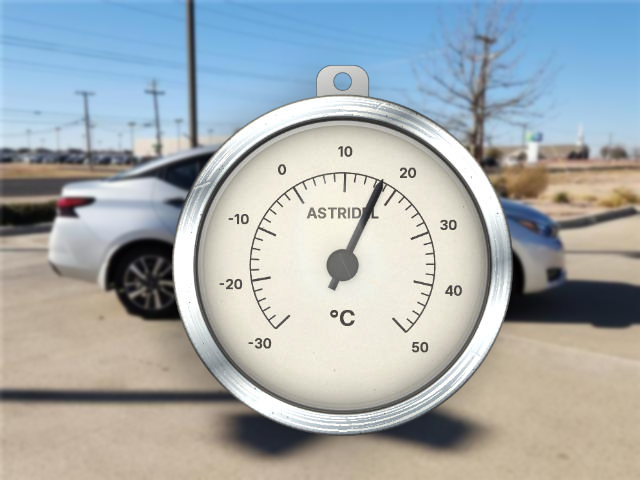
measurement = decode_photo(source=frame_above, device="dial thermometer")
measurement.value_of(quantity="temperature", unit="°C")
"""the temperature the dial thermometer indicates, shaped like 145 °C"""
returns 17 °C
